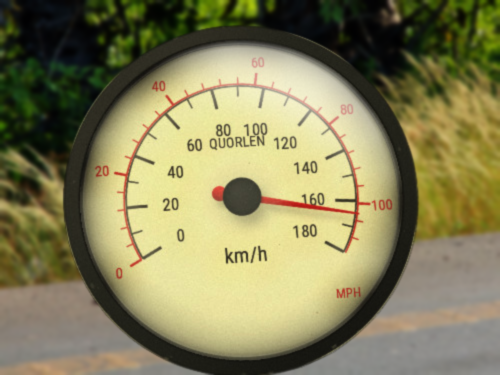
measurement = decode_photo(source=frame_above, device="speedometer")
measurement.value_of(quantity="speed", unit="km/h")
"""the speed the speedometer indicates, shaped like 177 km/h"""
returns 165 km/h
